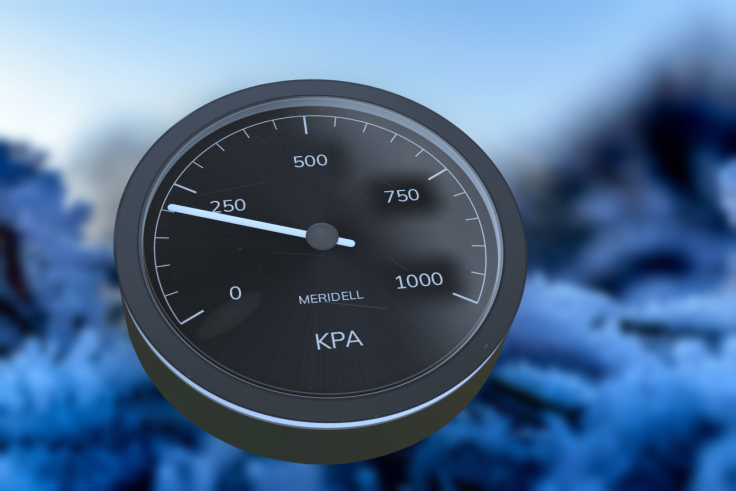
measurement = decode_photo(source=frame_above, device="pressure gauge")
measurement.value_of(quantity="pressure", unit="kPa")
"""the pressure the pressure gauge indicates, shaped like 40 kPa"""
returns 200 kPa
